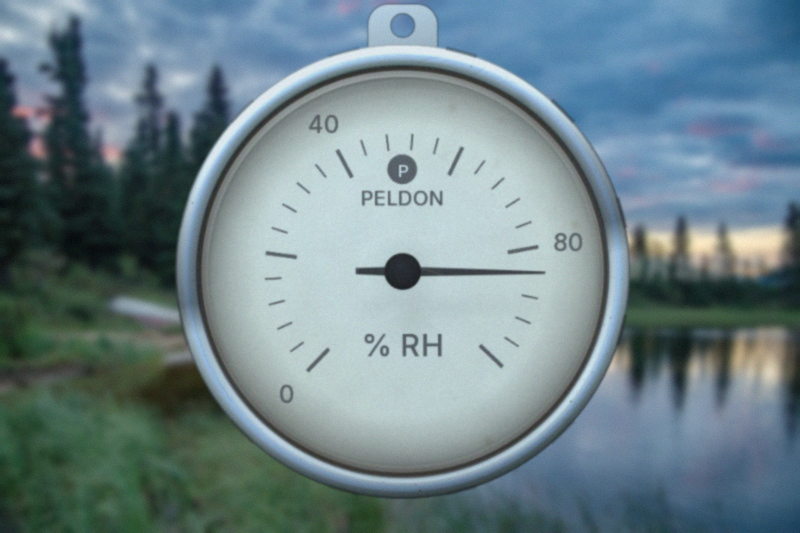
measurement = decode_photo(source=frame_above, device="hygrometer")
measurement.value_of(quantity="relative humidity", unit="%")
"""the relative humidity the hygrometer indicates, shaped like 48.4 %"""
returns 84 %
